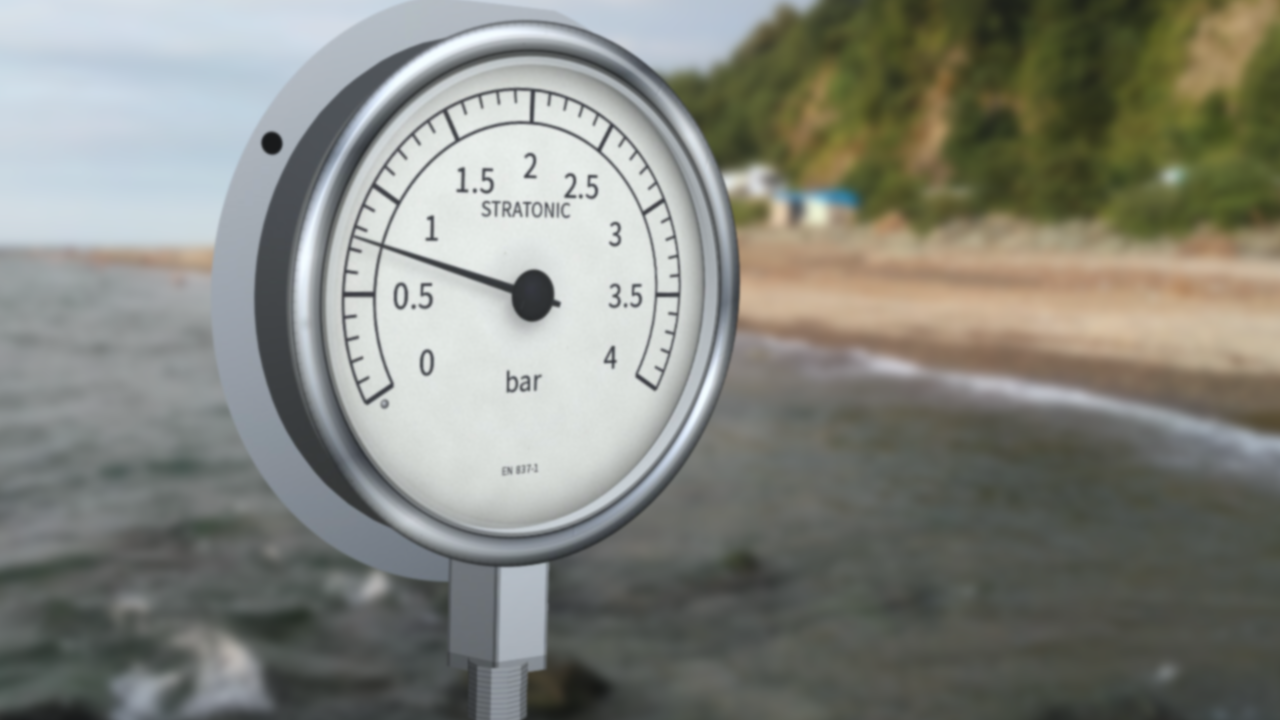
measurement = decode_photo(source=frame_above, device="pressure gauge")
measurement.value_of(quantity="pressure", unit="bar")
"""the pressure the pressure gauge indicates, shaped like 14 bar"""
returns 0.75 bar
